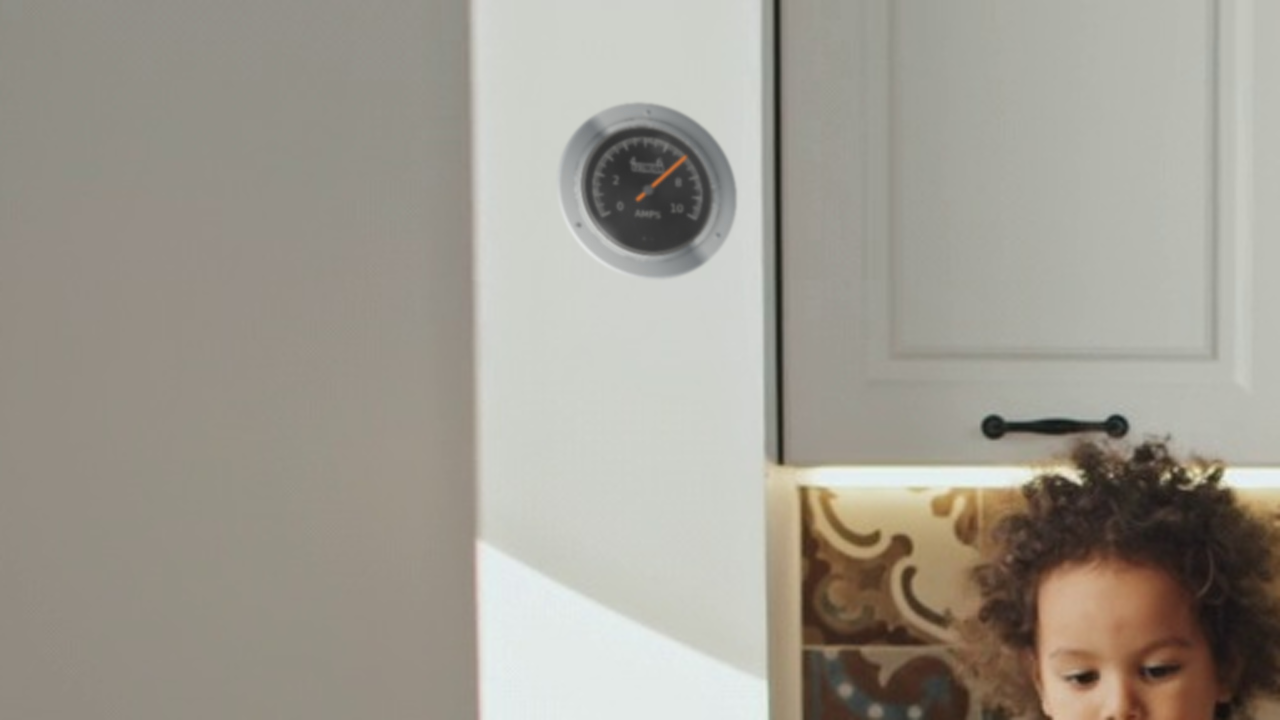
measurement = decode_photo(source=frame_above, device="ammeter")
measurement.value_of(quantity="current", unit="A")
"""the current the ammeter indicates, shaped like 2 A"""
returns 7 A
